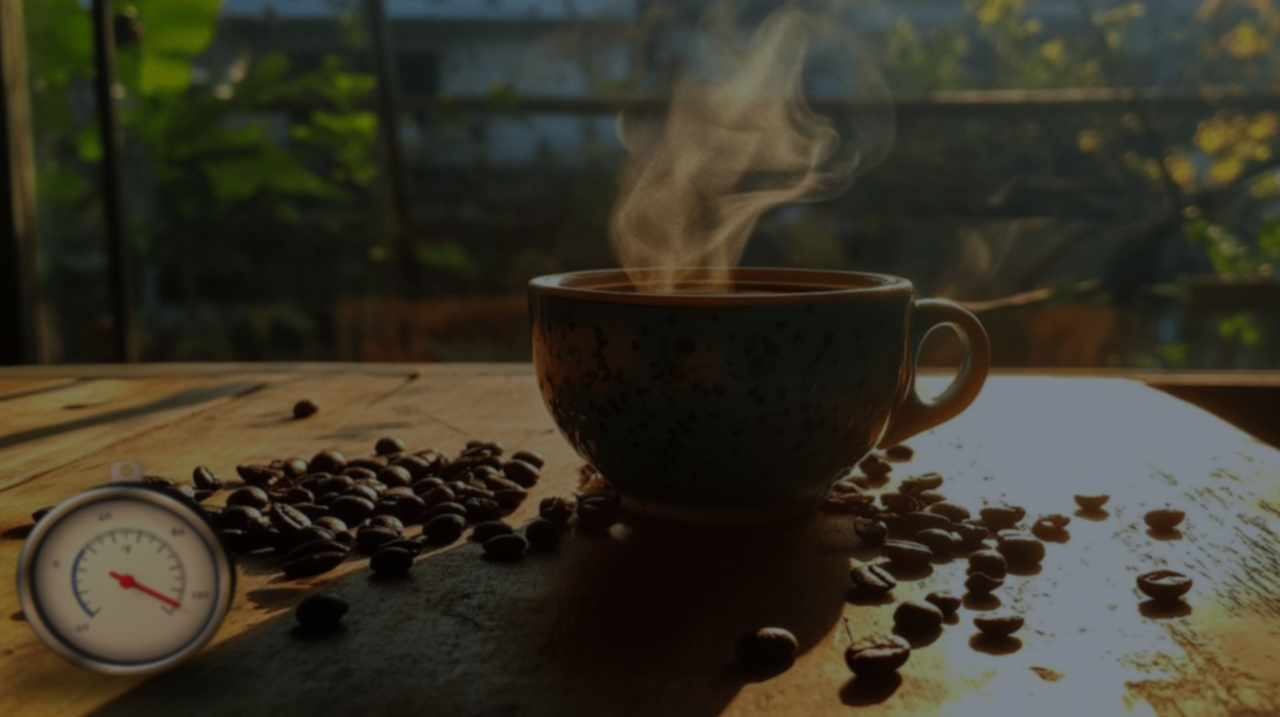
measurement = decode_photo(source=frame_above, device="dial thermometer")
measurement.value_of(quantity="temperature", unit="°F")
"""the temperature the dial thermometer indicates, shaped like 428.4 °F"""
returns 130 °F
